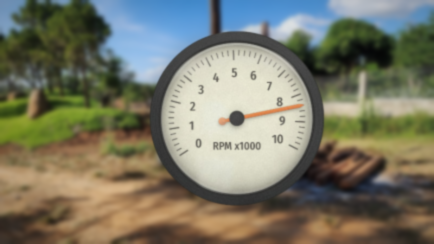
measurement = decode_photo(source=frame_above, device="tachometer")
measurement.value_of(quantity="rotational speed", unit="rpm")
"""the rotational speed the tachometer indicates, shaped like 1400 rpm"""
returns 8400 rpm
